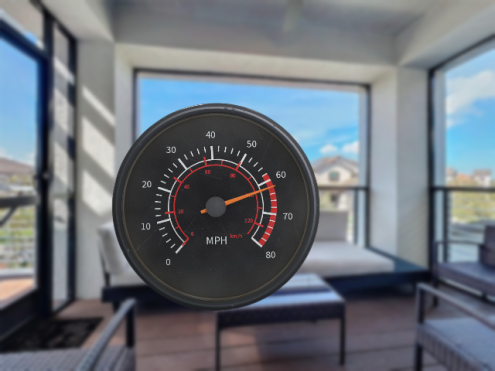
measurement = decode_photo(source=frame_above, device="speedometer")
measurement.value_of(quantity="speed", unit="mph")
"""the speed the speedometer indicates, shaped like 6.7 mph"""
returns 62 mph
